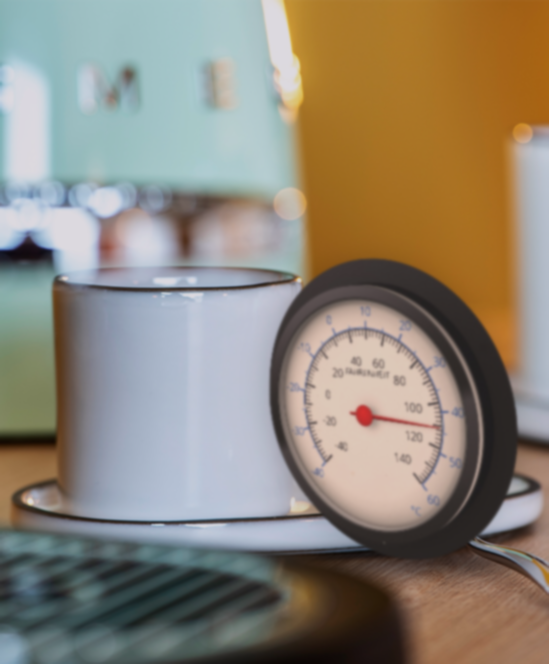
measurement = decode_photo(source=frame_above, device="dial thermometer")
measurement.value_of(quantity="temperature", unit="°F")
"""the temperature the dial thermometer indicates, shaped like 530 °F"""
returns 110 °F
